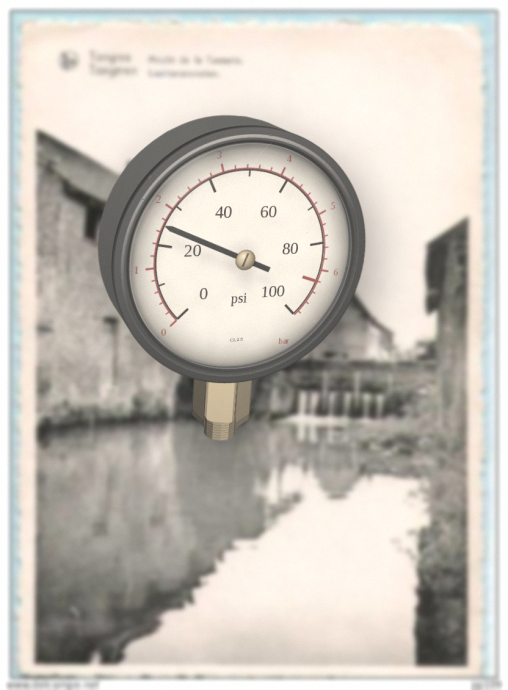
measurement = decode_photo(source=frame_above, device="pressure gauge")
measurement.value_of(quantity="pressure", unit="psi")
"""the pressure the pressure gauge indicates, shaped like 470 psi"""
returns 25 psi
